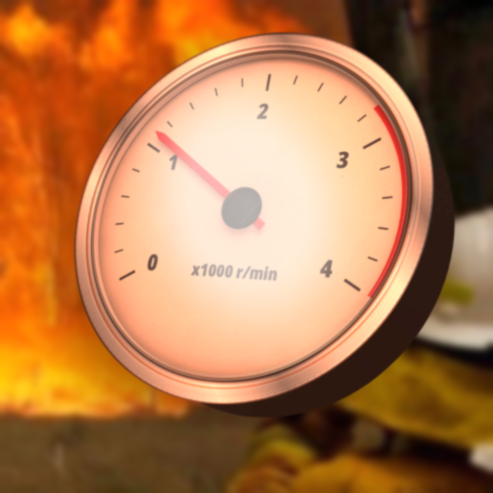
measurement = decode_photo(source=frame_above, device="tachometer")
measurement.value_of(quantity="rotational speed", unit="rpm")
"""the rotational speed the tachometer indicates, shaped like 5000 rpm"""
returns 1100 rpm
